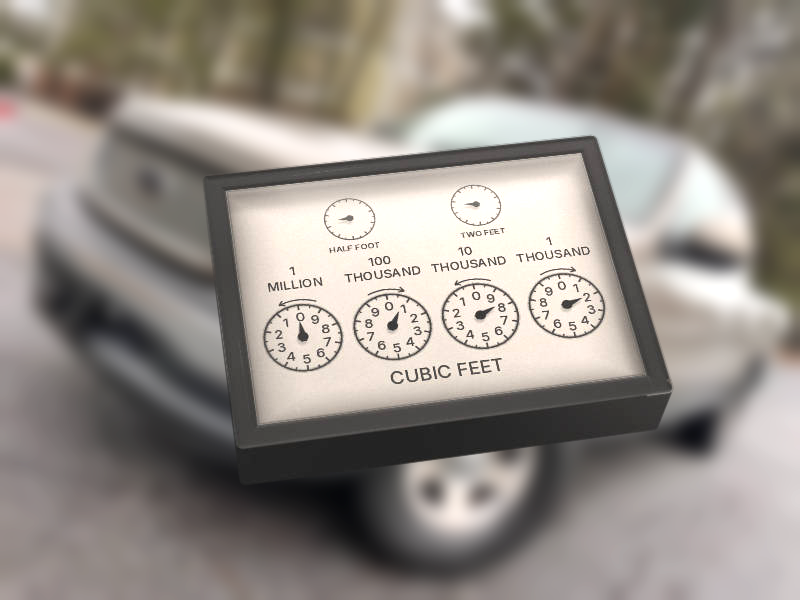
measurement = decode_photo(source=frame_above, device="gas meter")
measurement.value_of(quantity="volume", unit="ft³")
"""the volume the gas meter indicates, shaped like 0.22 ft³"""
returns 8200 ft³
